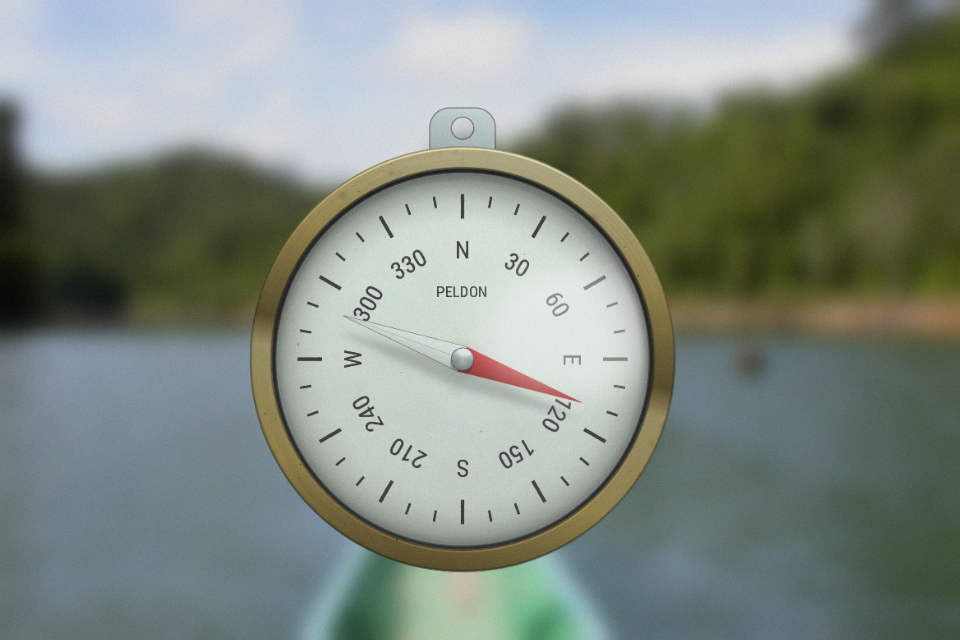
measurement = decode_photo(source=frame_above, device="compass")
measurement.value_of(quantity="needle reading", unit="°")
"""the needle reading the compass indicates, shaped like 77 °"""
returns 110 °
